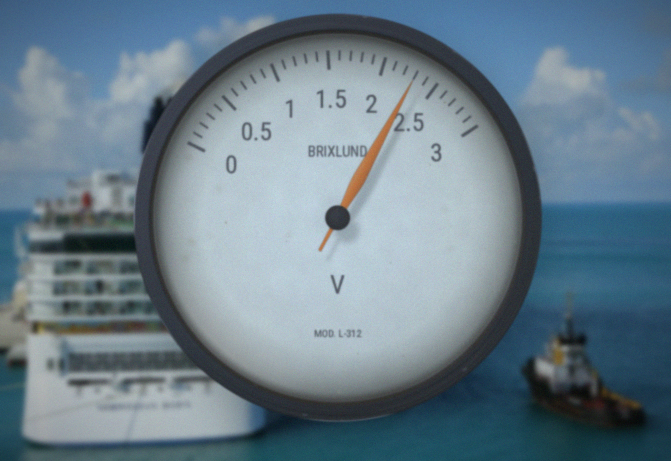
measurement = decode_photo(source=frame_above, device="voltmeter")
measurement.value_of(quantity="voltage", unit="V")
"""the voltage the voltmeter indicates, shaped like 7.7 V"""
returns 2.3 V
